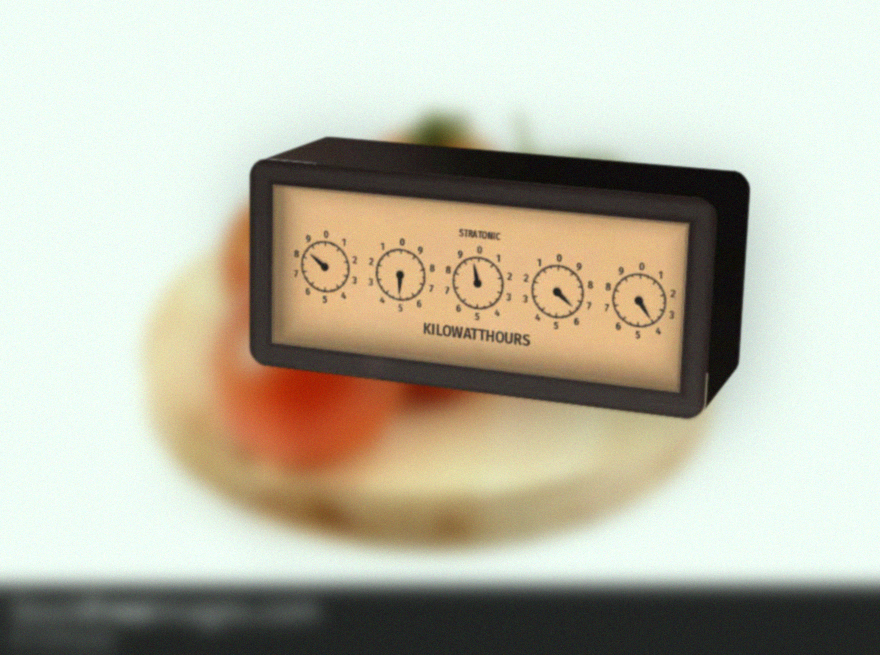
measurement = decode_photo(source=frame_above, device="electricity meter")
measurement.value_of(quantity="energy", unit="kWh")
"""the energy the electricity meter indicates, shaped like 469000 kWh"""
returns 84964 kWh
